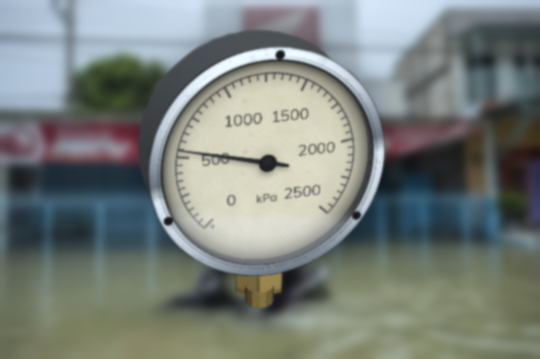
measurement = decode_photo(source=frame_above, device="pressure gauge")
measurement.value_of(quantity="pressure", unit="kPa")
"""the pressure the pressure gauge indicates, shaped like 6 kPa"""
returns 550 kPa
